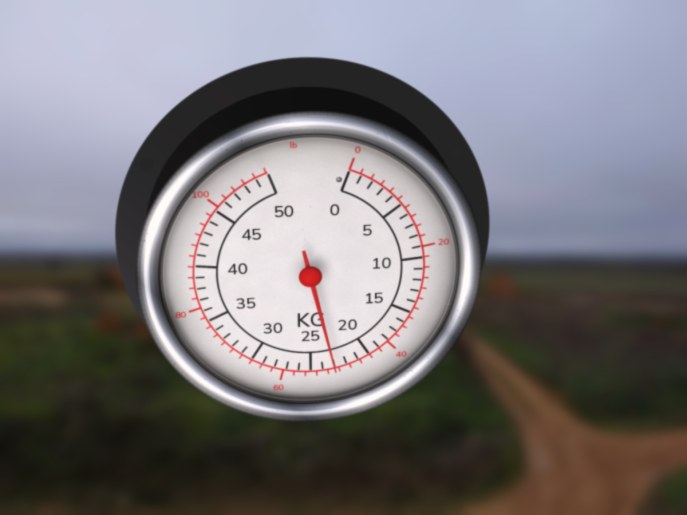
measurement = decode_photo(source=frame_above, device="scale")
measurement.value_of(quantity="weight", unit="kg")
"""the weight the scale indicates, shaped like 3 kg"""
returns 23 kg
